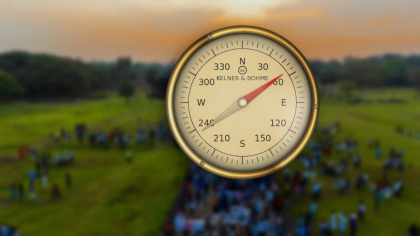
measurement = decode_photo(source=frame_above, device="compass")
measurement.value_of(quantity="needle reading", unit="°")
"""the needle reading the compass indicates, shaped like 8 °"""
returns 55 °
